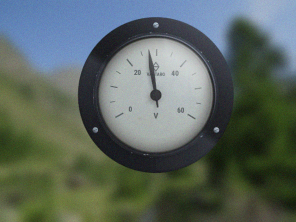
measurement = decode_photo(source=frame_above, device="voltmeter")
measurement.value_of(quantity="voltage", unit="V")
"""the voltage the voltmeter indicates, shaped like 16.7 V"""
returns 27.5 V
